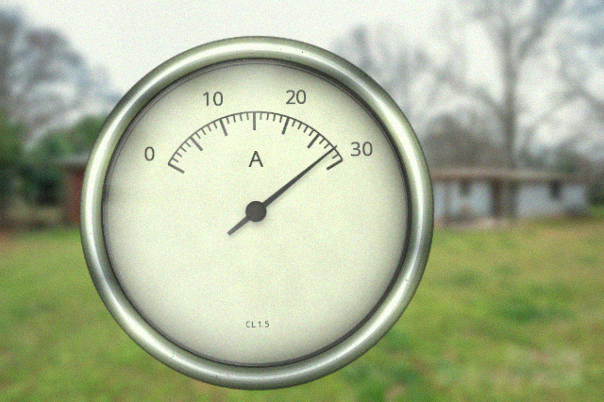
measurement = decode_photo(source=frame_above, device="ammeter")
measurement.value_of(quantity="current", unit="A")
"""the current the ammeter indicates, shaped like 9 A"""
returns 28 A
